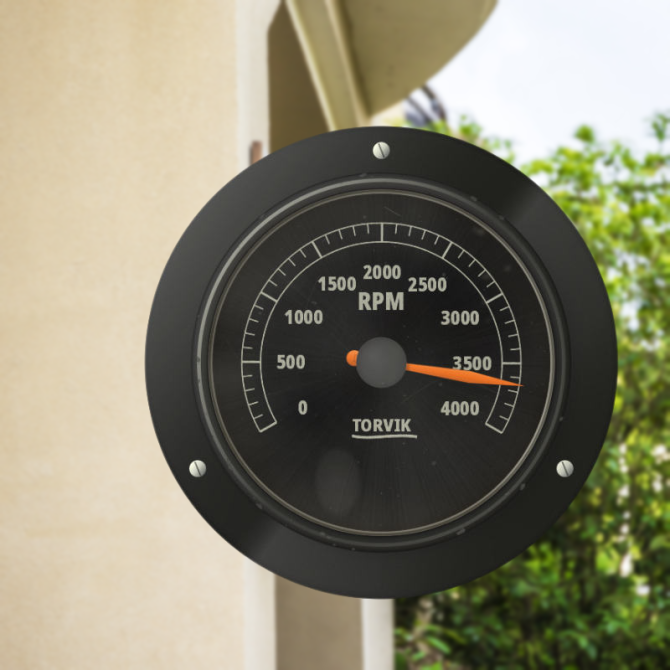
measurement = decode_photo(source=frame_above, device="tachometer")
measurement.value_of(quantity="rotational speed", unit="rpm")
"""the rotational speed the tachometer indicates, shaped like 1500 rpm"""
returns 3650 rpm
